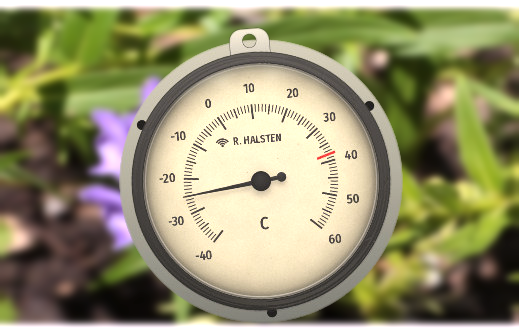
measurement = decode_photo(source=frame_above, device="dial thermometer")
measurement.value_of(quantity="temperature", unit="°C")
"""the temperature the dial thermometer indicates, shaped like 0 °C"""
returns -25 °C
